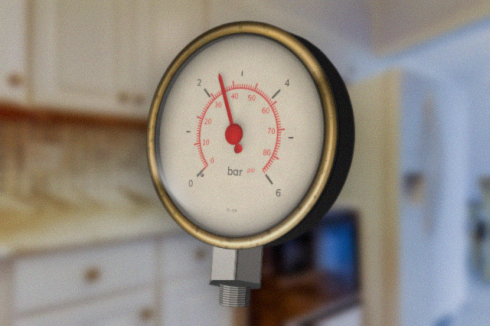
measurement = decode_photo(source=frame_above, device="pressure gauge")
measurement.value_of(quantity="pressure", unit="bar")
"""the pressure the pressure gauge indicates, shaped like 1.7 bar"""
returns 2.5 bar
